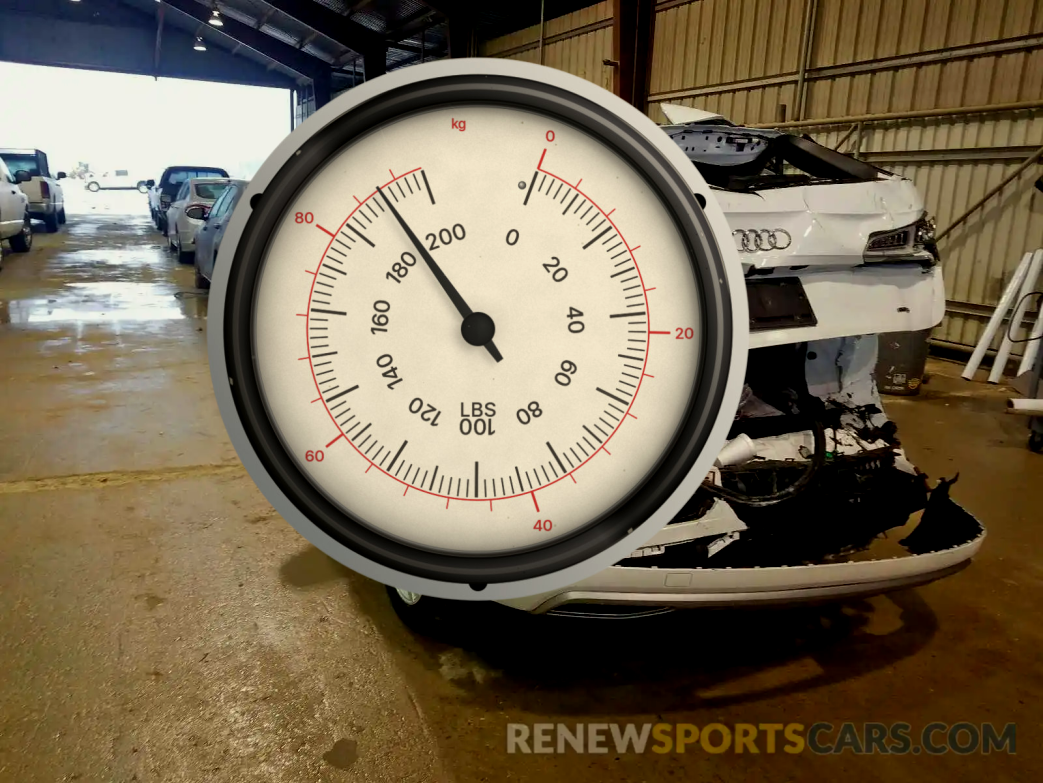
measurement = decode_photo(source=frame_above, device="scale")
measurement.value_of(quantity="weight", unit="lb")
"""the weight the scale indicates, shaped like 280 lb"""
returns 190 lb
